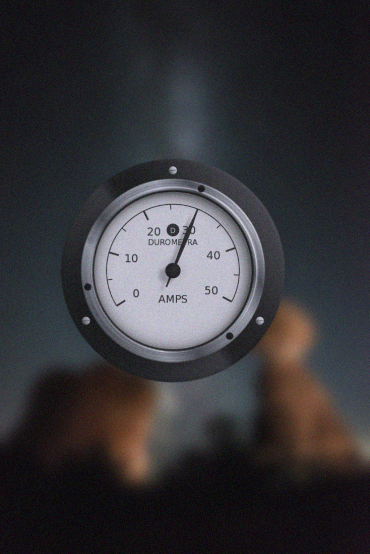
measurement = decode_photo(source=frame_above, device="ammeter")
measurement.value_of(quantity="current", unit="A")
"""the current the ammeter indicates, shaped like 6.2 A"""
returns 30 A
